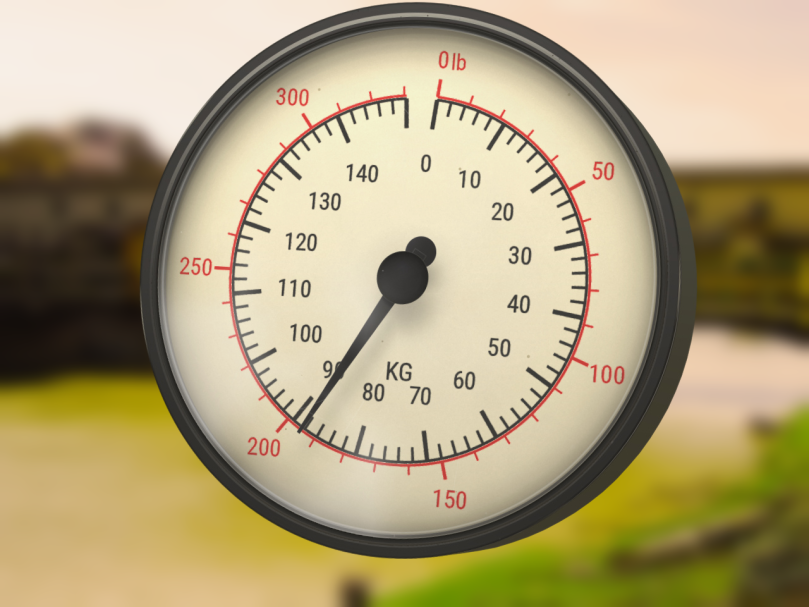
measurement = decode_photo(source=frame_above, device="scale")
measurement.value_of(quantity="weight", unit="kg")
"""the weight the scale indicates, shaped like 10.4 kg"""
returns 88 kg
